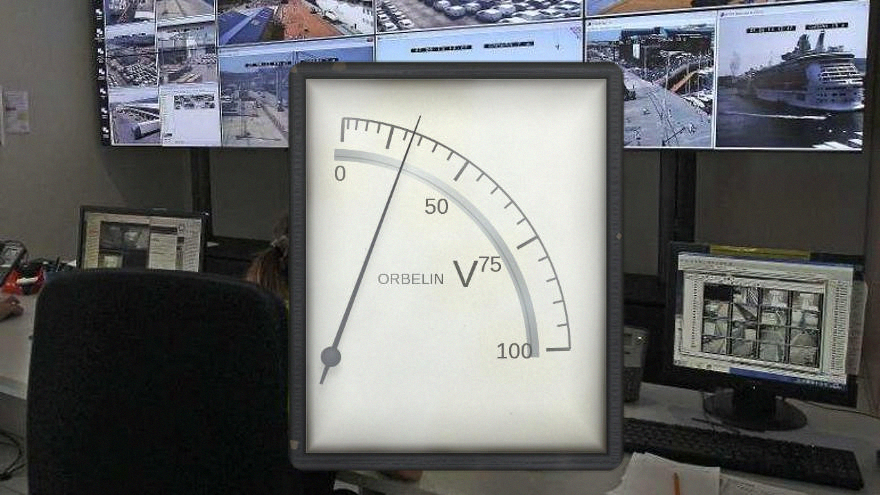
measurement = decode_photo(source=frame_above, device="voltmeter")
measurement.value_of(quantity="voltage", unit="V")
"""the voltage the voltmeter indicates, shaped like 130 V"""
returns 32.5 V
